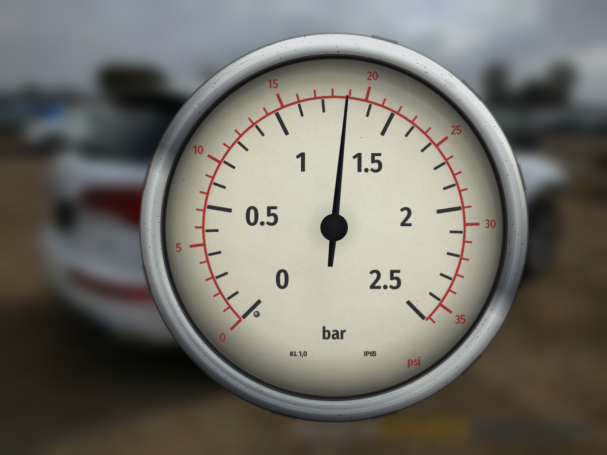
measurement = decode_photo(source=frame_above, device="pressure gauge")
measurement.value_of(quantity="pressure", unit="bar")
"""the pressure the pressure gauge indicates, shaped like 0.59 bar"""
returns 1.3 bar
